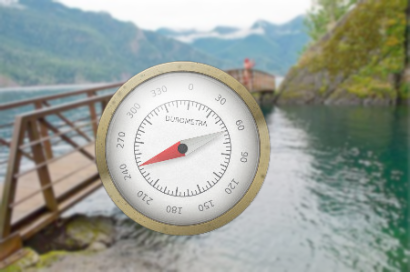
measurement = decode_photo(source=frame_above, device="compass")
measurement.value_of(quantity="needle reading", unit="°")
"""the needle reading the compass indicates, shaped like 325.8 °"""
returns 240 °
